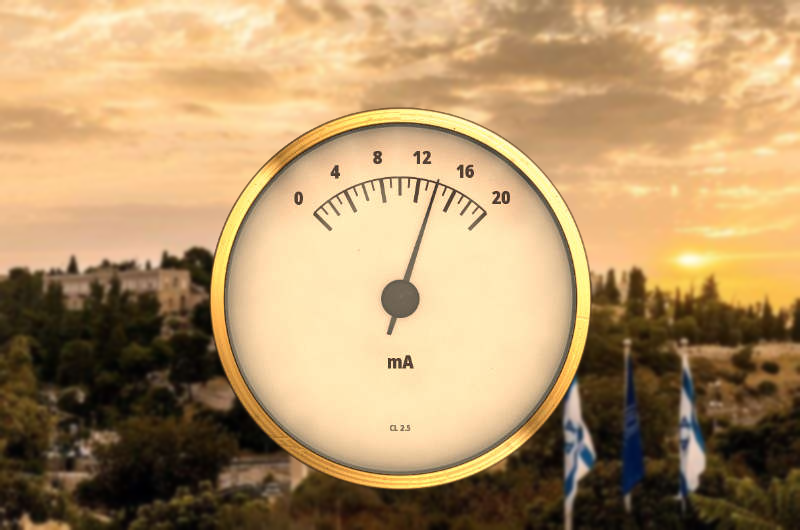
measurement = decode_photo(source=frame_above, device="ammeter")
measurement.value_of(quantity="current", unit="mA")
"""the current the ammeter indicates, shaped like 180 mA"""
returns 14 mA
